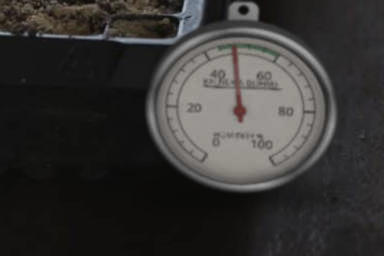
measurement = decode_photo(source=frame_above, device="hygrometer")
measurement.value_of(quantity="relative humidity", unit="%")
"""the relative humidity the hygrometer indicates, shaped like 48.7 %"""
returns 48 %
